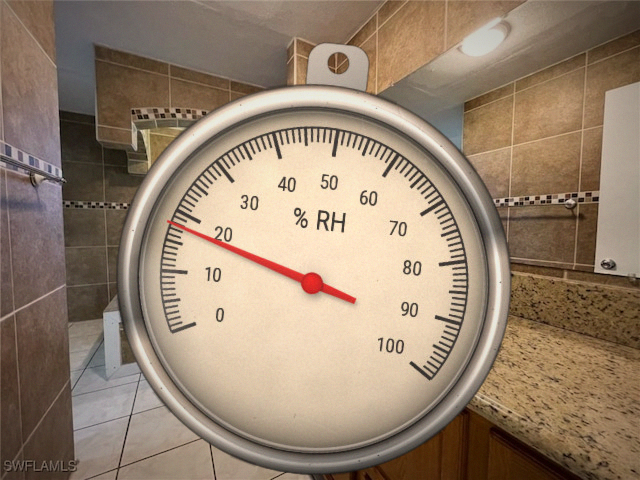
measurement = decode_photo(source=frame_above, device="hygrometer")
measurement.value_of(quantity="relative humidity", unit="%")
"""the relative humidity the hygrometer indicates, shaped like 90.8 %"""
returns 18 %
